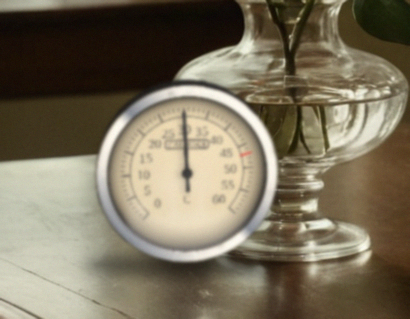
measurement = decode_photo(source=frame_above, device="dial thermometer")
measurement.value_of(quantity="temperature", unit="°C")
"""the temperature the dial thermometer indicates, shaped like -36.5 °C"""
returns 30 °C
